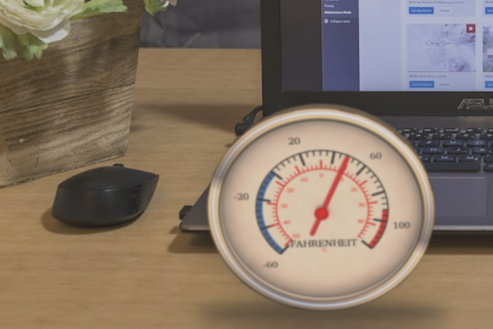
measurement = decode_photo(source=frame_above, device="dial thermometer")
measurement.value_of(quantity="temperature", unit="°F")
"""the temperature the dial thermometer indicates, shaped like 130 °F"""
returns 48 °F
